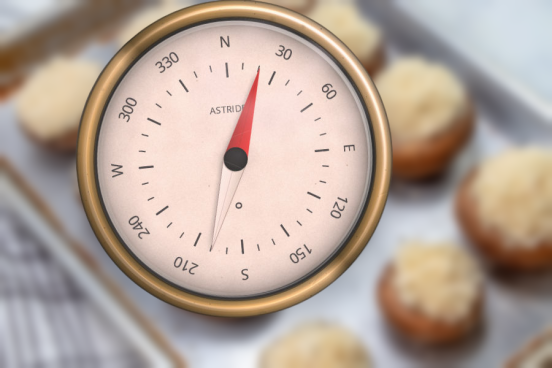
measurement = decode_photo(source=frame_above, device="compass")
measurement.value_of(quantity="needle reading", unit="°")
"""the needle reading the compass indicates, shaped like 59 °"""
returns 20 °
